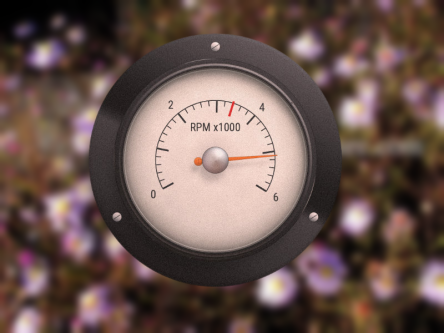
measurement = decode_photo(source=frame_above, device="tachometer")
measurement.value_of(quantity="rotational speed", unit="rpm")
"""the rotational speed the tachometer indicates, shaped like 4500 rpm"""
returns 5100 rpm
